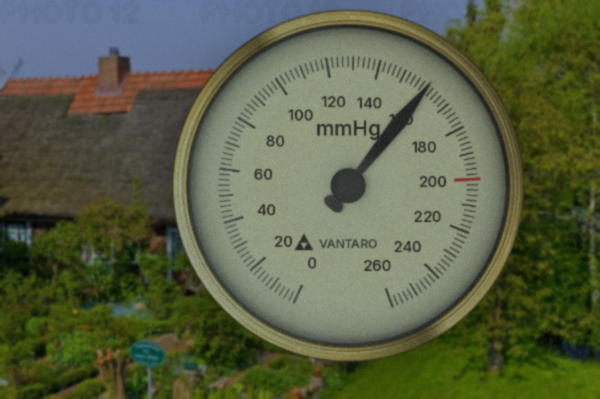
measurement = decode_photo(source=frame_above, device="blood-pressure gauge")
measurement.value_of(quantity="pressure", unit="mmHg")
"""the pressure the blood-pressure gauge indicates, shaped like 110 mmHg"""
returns 160 mmHg
